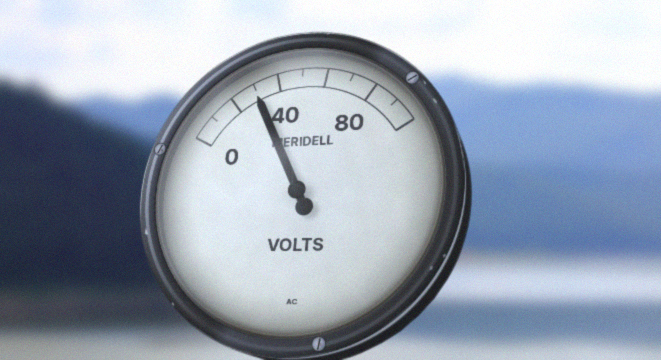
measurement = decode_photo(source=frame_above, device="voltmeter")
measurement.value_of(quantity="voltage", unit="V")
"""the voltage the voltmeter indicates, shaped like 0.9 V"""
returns 30 V
